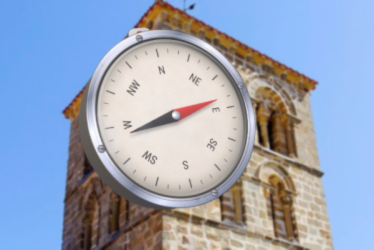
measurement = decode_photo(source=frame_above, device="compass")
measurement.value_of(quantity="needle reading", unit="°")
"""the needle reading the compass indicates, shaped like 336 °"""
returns 80 °
